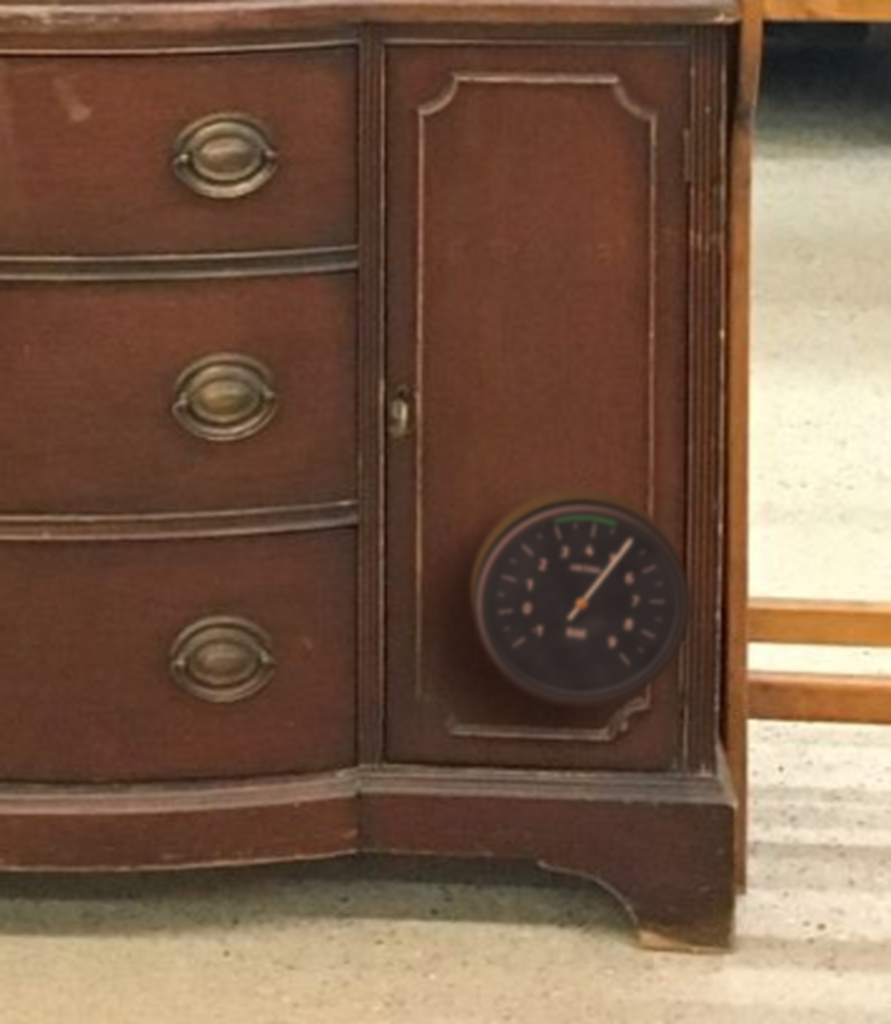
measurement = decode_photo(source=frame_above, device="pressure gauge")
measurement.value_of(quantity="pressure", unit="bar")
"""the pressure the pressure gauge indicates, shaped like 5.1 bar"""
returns 5 bar
